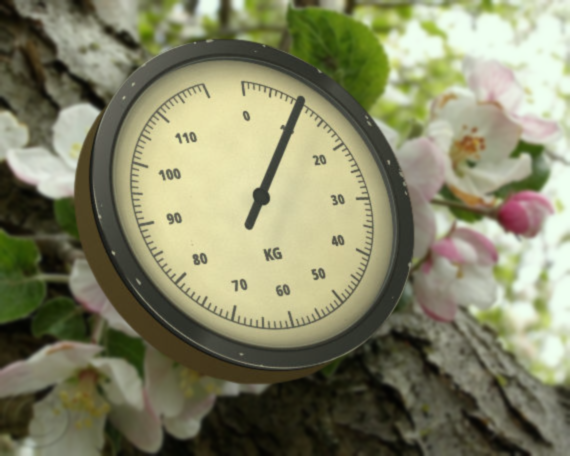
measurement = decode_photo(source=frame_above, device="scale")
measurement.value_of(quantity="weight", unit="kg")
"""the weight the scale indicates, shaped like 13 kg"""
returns 10 kg
